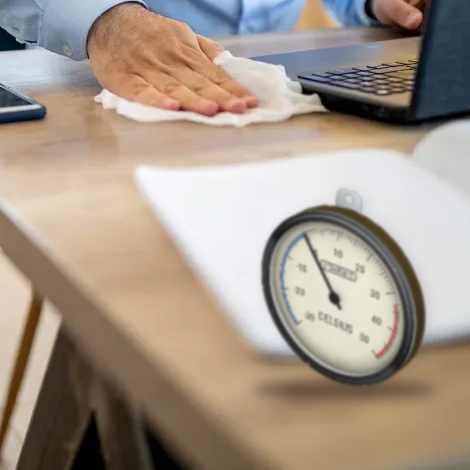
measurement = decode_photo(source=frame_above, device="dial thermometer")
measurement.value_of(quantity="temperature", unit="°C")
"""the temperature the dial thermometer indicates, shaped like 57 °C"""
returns 0 °C
